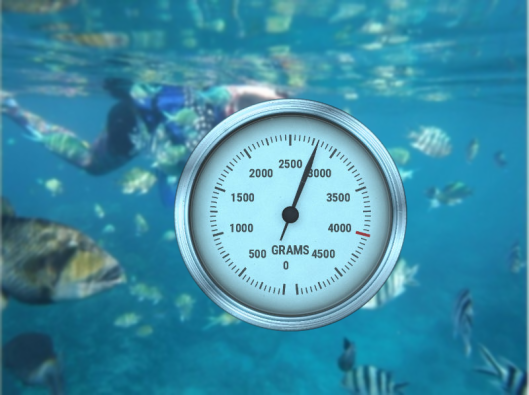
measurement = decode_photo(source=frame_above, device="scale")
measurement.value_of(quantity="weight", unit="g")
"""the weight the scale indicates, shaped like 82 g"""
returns 2800 g
